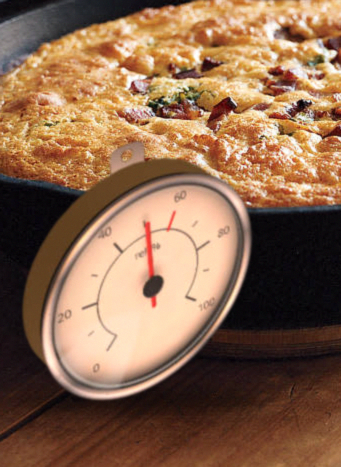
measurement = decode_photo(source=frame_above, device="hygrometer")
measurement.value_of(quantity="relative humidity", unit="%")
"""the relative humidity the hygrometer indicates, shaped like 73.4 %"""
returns 50 %
